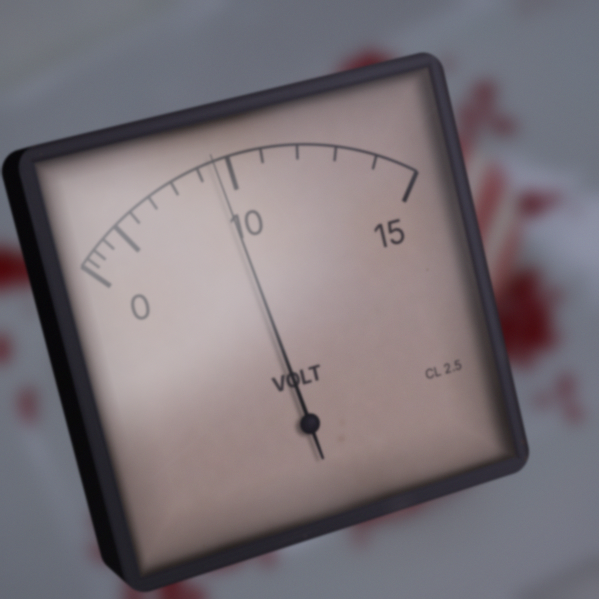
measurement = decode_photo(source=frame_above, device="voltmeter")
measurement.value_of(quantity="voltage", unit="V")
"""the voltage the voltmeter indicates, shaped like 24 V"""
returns 9.5 V
